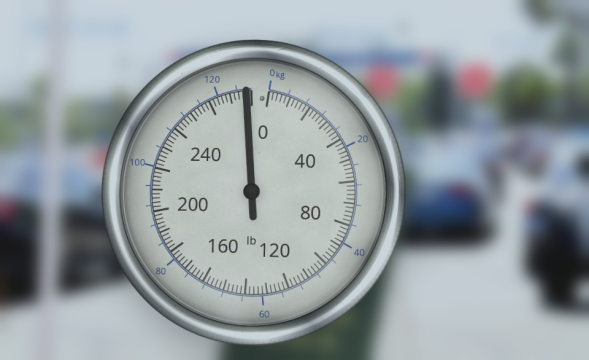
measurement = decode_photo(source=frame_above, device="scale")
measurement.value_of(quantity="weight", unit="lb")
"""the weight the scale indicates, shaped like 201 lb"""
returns 278 lb
